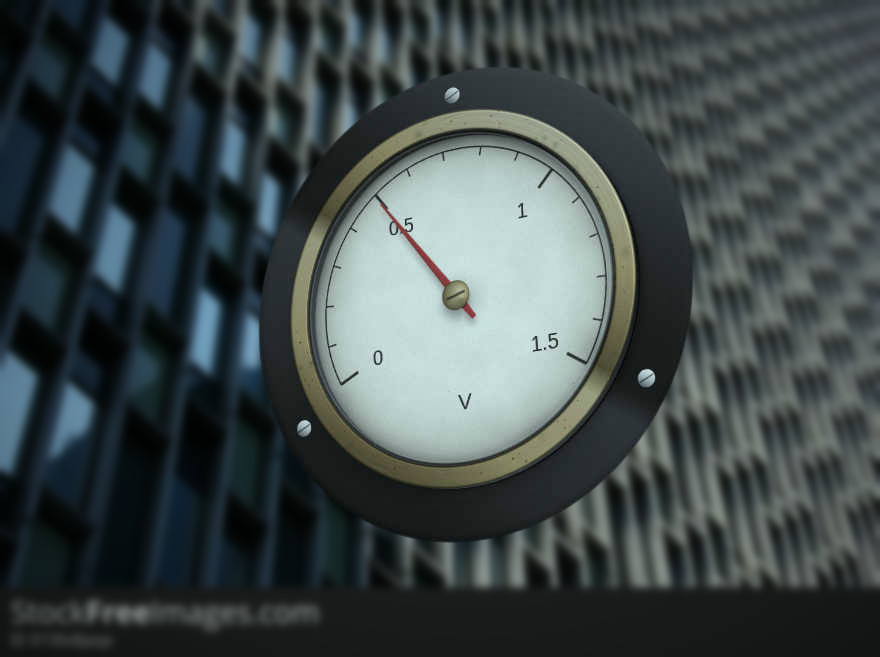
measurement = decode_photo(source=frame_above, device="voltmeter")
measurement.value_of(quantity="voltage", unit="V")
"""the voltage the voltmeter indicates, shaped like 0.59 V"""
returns 0.5 V
